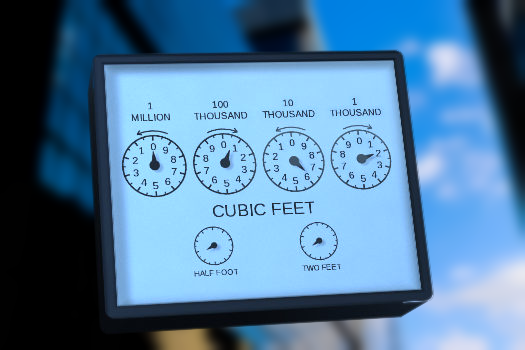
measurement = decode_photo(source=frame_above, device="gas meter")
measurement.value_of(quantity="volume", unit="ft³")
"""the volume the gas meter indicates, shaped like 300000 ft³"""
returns 6200 ft³
